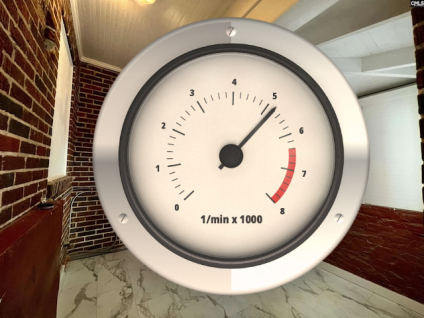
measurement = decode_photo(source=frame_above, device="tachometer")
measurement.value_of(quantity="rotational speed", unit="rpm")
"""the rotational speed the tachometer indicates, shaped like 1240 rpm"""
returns 5200 rpm
